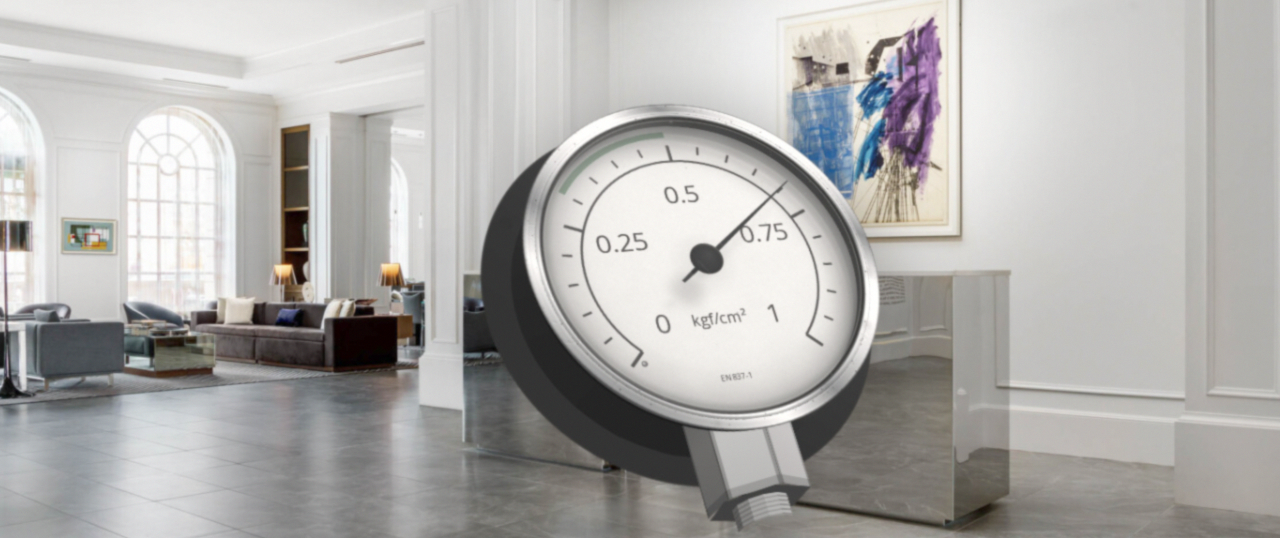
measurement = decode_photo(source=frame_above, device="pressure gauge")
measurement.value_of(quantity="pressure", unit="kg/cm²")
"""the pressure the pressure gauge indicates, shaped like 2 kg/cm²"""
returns 0.7 kg/cm²
